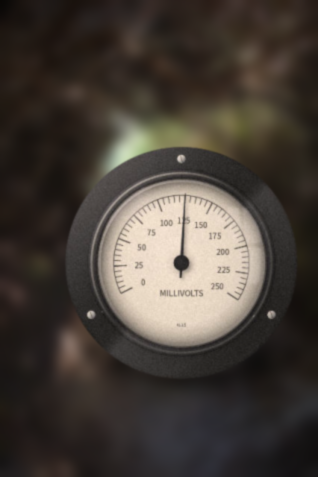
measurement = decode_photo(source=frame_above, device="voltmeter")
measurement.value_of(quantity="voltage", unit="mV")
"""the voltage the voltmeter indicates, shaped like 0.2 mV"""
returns 125 mV
